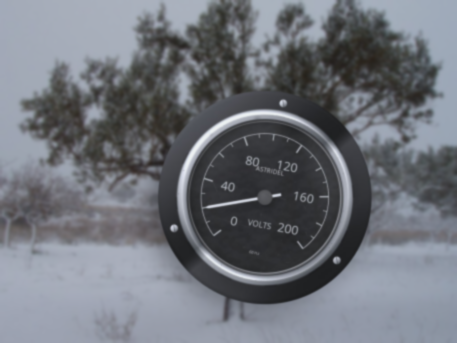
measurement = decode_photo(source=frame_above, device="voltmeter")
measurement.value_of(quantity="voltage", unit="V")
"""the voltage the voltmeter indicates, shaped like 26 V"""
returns 20 V
